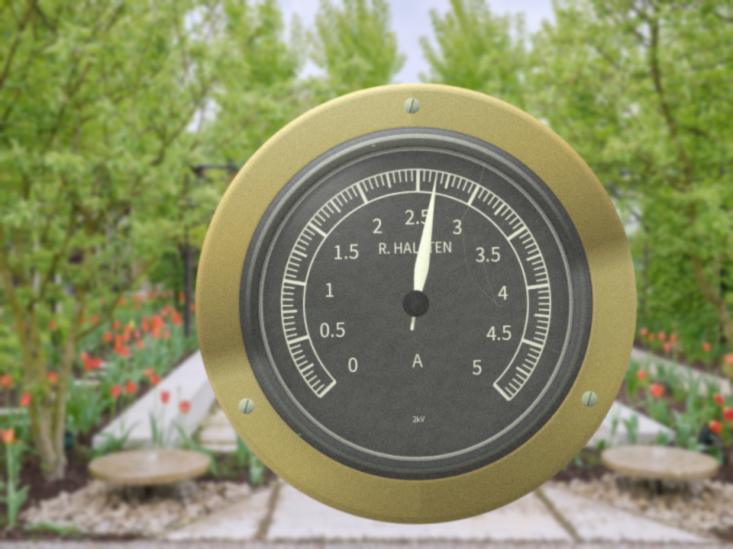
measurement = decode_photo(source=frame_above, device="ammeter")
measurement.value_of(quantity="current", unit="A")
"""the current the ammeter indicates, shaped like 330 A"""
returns 2.65 A
